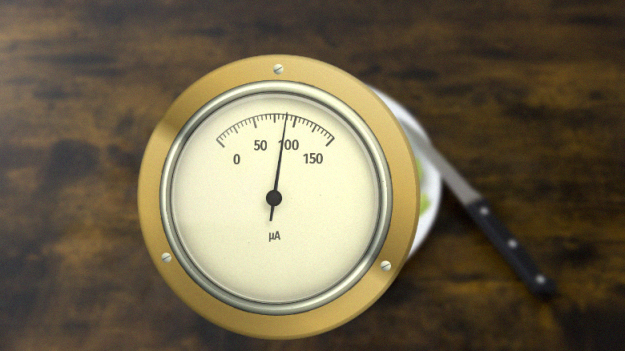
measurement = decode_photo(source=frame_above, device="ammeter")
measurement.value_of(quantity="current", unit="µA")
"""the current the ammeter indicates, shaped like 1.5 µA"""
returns 90 µA
